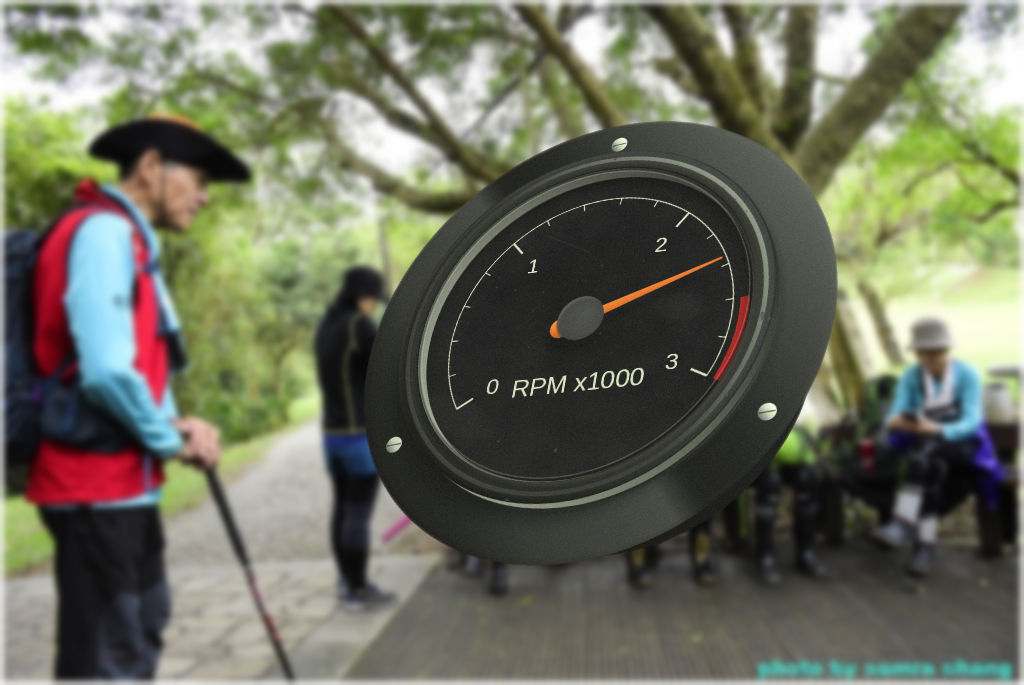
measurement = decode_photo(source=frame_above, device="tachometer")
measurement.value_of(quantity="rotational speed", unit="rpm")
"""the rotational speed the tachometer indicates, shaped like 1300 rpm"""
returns 2400 rpm
